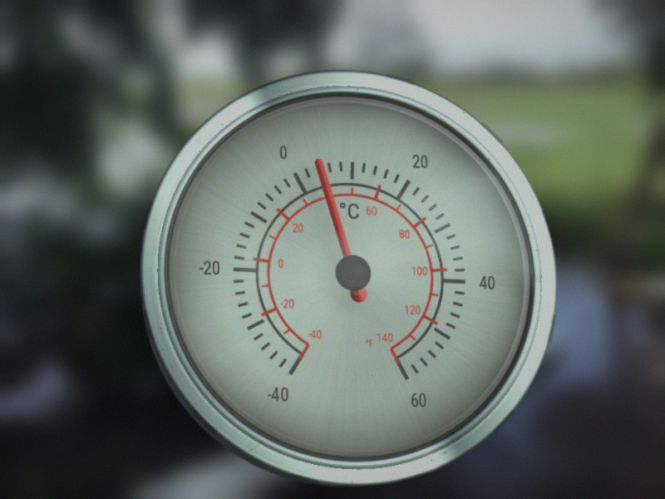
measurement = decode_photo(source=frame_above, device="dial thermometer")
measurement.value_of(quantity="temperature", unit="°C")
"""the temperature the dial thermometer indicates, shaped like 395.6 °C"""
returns 4 °C
